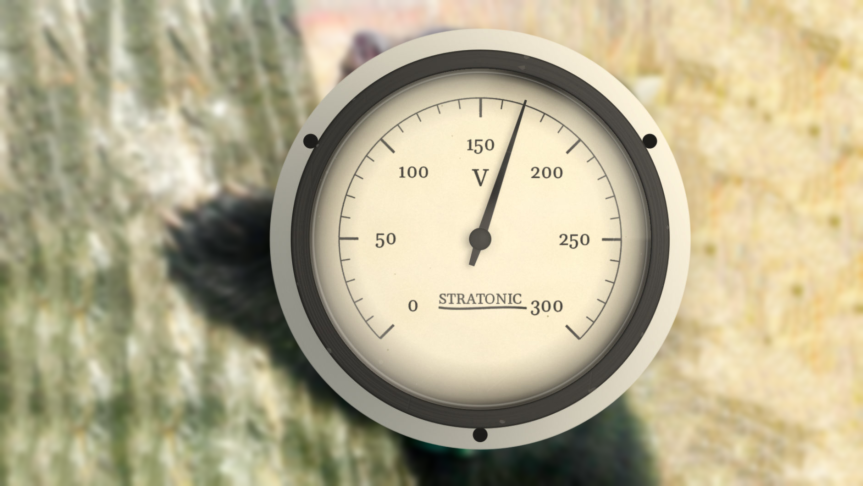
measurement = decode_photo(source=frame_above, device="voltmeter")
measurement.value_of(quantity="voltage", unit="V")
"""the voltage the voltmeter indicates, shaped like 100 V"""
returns 170 V
